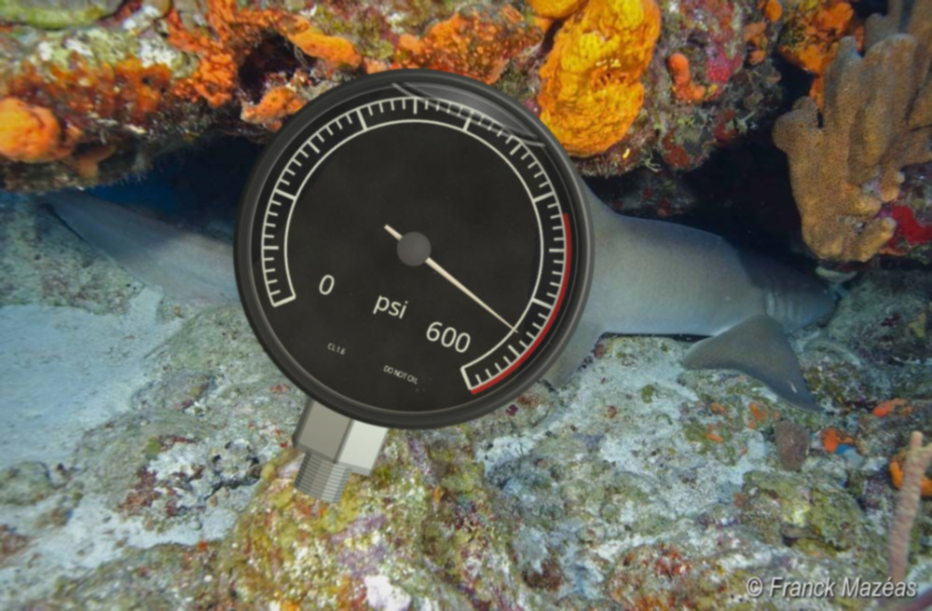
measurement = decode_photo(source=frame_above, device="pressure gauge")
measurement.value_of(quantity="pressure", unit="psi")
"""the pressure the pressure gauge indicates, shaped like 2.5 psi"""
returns 535 psi
